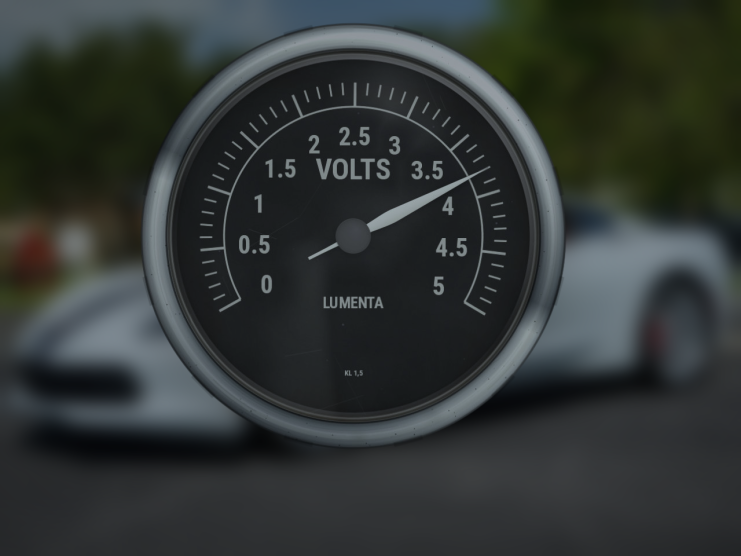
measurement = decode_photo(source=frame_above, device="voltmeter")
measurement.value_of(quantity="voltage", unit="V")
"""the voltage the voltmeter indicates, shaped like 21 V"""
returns 3.8 V
